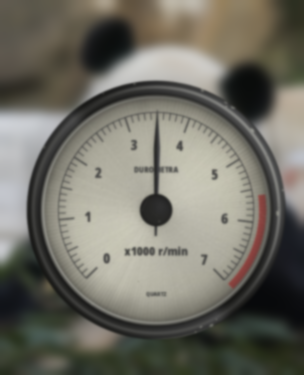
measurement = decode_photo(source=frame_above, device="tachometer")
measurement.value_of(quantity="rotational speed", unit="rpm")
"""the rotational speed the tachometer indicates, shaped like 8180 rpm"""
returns 3500 rpm
